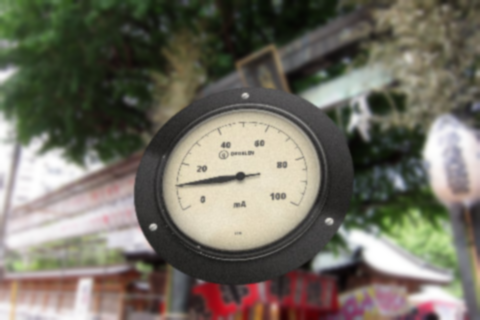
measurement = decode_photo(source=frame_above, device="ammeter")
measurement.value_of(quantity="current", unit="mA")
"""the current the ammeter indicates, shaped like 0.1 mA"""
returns 10 mA
